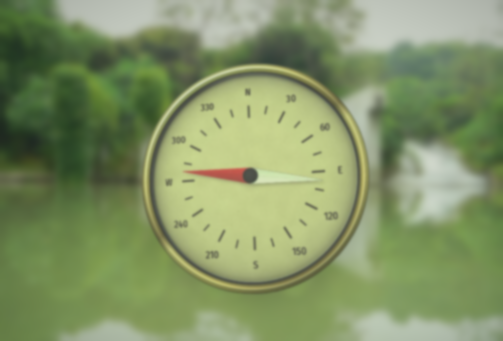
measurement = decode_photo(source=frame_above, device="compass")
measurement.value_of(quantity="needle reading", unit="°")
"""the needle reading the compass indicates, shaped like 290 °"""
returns 277.5 °
